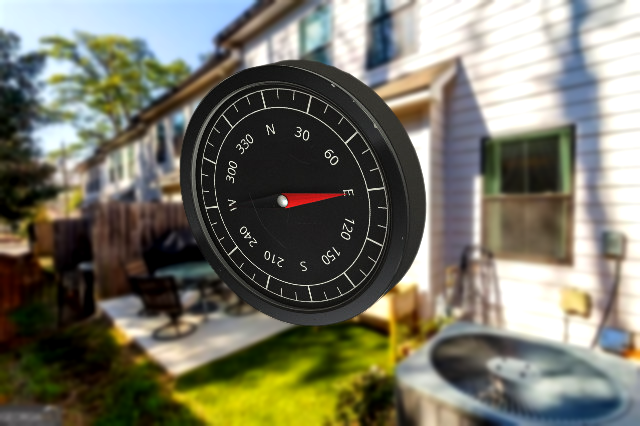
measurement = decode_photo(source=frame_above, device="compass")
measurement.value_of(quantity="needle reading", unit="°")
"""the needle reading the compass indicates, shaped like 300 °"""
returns 90 °
